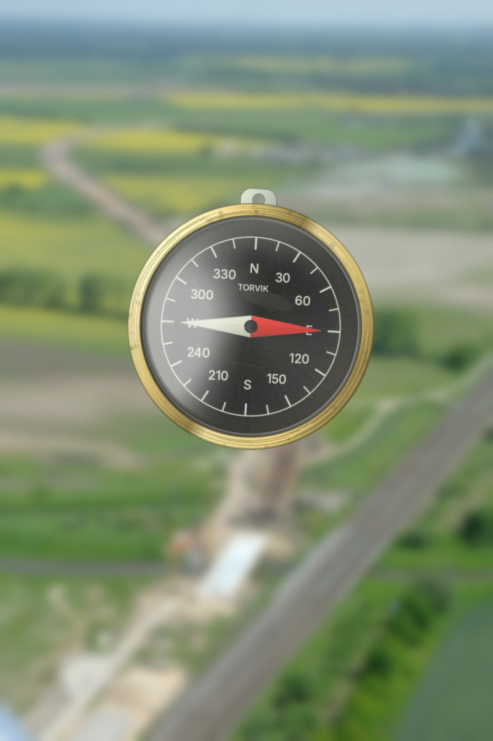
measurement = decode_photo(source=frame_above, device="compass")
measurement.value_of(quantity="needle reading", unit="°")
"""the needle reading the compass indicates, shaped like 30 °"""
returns 90 °
